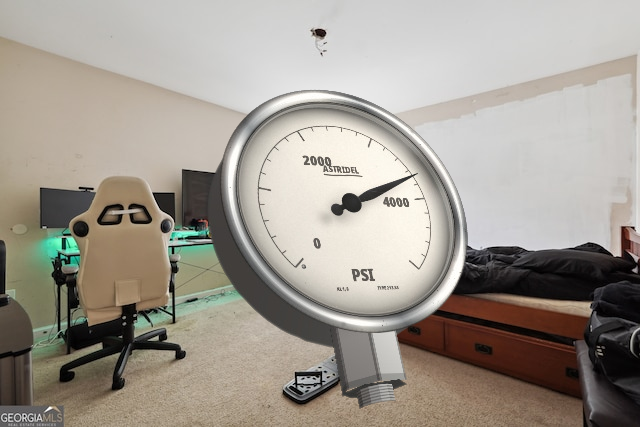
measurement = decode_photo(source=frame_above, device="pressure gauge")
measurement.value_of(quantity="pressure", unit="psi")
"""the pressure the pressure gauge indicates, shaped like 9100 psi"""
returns 3700 psi
